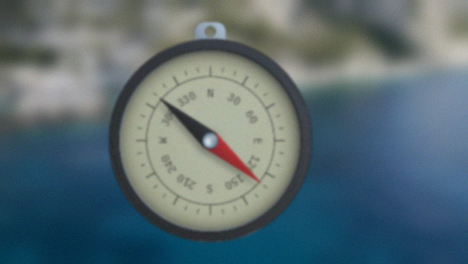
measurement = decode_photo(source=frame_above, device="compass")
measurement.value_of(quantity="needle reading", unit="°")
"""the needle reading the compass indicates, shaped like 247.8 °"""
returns 130 °
